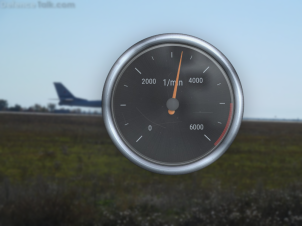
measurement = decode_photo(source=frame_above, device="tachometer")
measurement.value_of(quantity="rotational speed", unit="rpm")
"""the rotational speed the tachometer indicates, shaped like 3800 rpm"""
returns 3250 rpm
